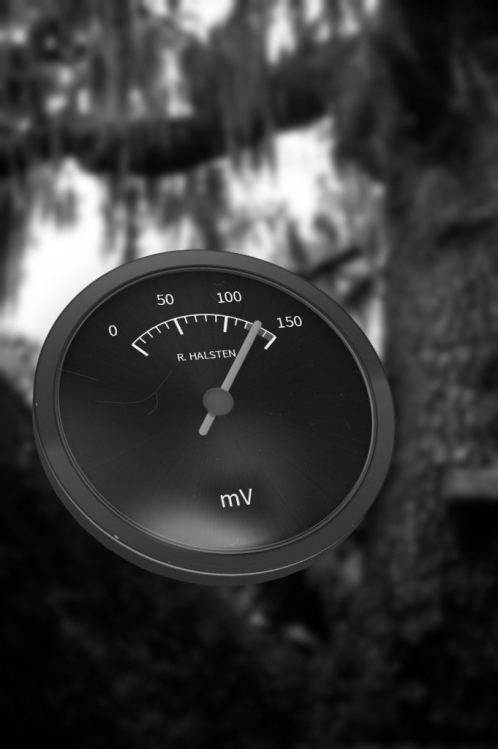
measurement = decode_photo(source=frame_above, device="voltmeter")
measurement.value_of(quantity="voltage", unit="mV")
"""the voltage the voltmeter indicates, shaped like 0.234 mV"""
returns 130 mV
